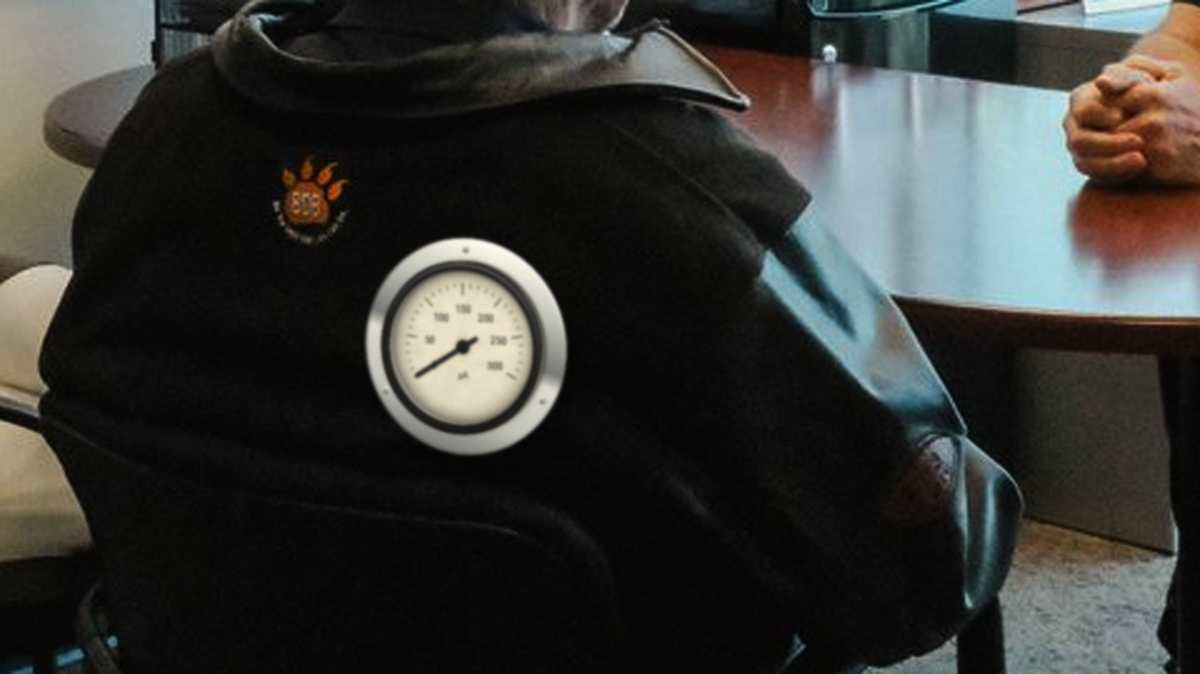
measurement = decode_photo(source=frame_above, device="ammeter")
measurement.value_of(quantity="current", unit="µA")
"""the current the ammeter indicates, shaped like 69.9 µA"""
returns 0 µA
